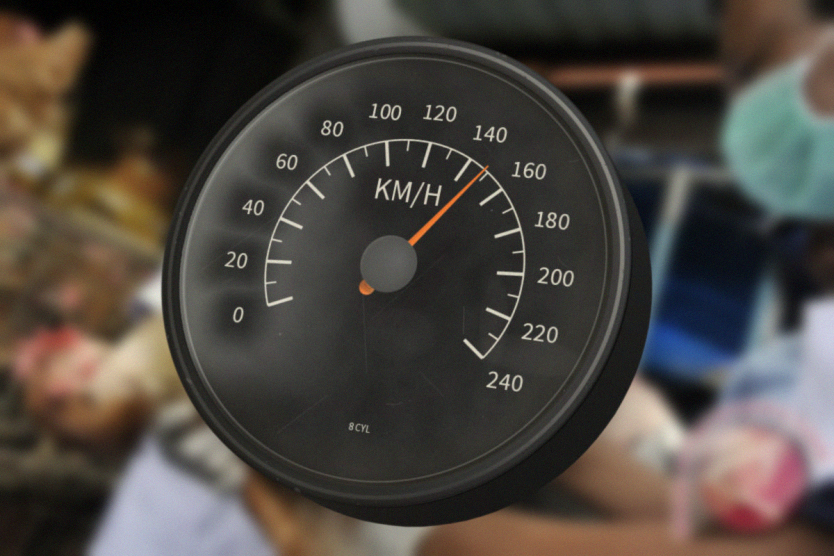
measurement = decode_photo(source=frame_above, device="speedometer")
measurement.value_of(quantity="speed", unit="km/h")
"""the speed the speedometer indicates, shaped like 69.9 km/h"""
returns 150 km/h
